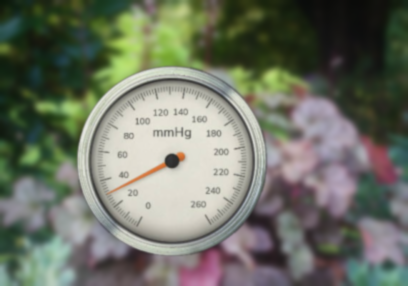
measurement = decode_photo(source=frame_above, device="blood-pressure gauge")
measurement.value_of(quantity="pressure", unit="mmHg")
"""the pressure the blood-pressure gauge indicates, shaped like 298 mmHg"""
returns 30 mmHg
